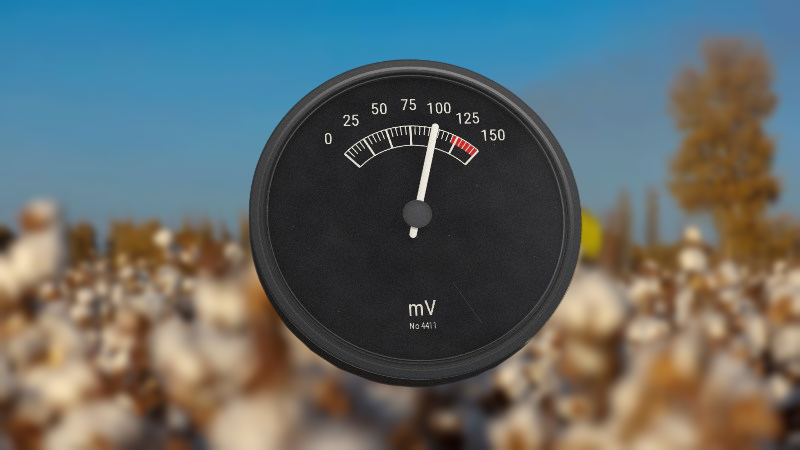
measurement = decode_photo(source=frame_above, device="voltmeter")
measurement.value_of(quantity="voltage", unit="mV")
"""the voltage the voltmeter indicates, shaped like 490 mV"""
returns 100 mV
